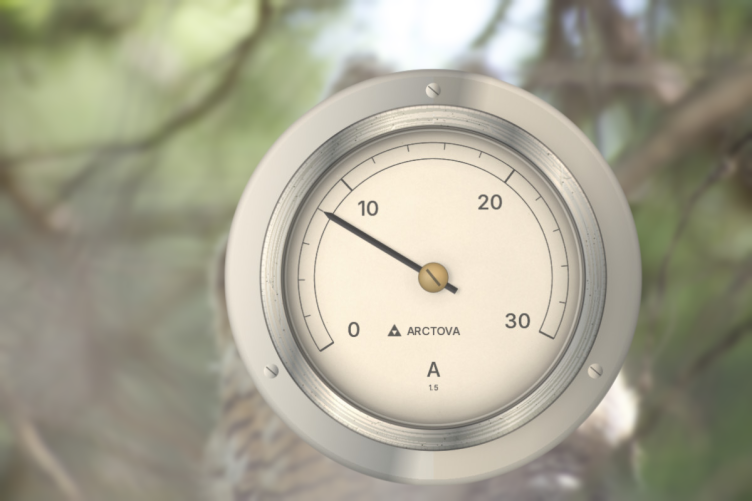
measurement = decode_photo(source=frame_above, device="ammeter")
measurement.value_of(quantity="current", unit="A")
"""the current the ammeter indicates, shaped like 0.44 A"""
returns 8 A
